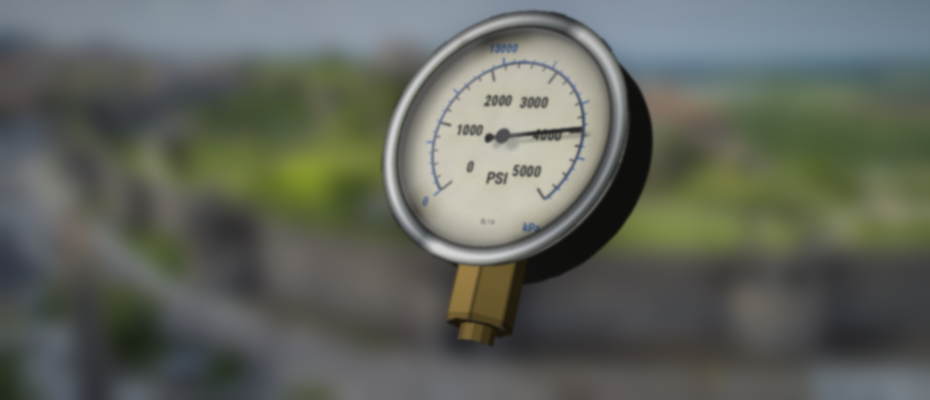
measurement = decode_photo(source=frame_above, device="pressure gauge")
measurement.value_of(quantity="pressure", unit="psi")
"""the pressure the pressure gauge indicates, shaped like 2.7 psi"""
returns 4000 psi
